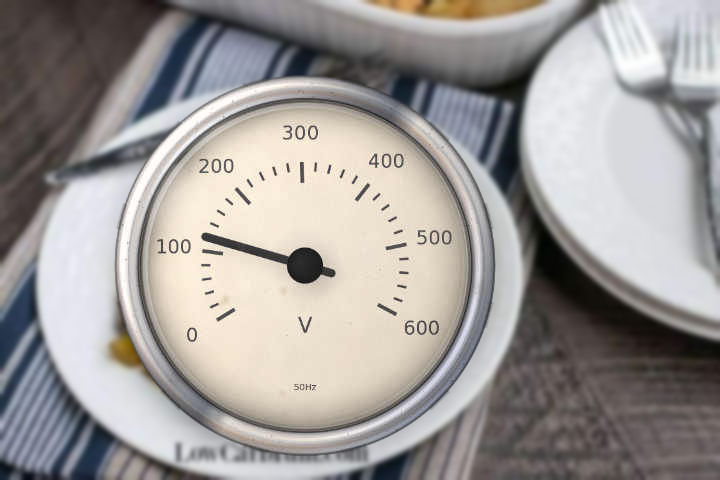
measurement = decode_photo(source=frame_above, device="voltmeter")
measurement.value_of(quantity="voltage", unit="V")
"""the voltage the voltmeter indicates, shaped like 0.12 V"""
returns 120 V
